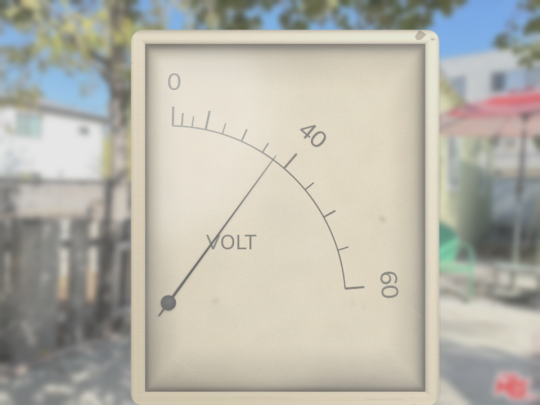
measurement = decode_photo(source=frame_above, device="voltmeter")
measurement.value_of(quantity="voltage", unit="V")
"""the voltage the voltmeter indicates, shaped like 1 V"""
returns 37.5 V
